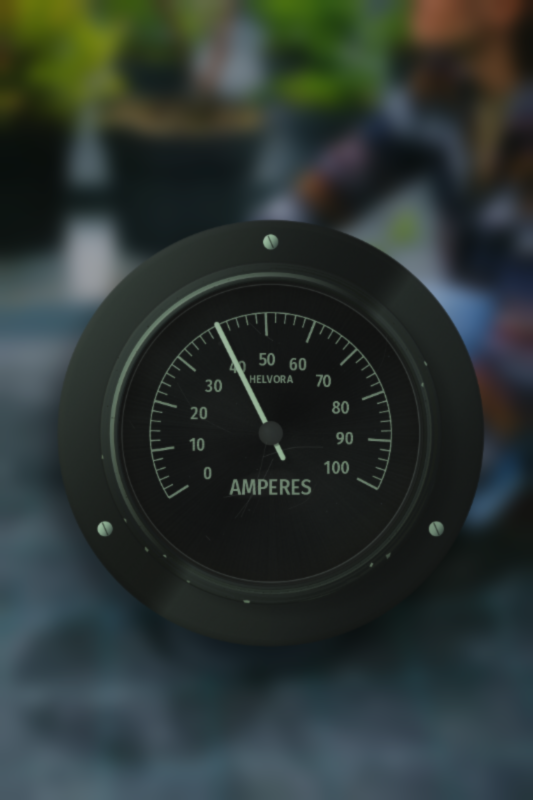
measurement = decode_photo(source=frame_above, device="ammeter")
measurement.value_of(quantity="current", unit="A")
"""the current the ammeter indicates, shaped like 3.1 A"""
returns 40 A
